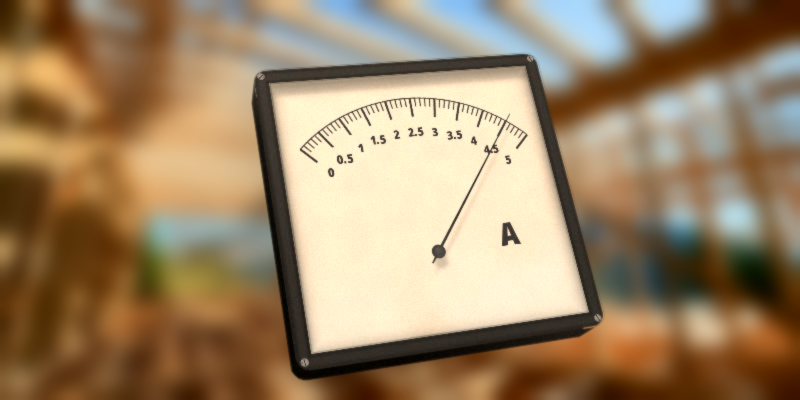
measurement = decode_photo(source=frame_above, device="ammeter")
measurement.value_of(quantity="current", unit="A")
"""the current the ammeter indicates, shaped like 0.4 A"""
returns 4.5 A
